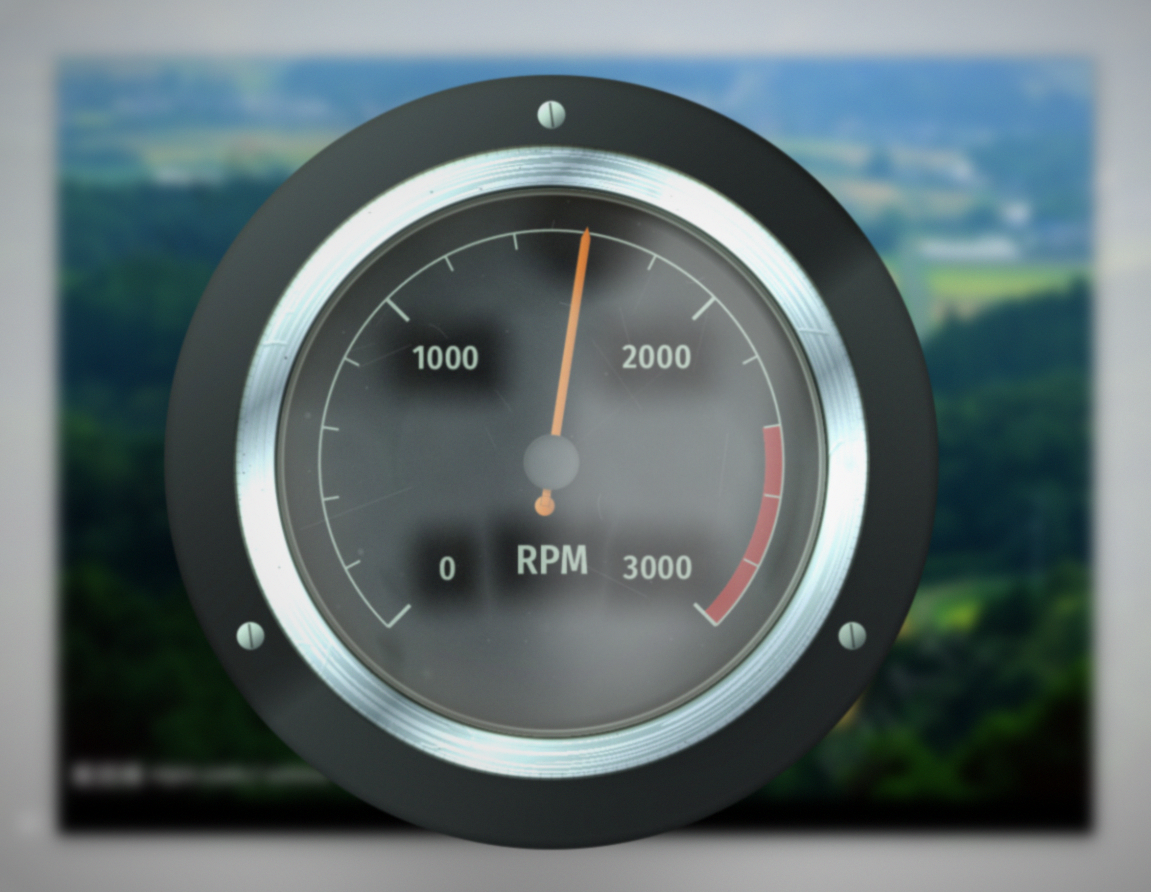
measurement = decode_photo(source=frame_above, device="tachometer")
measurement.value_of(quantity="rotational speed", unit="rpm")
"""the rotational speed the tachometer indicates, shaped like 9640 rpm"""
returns 1600 rpm
